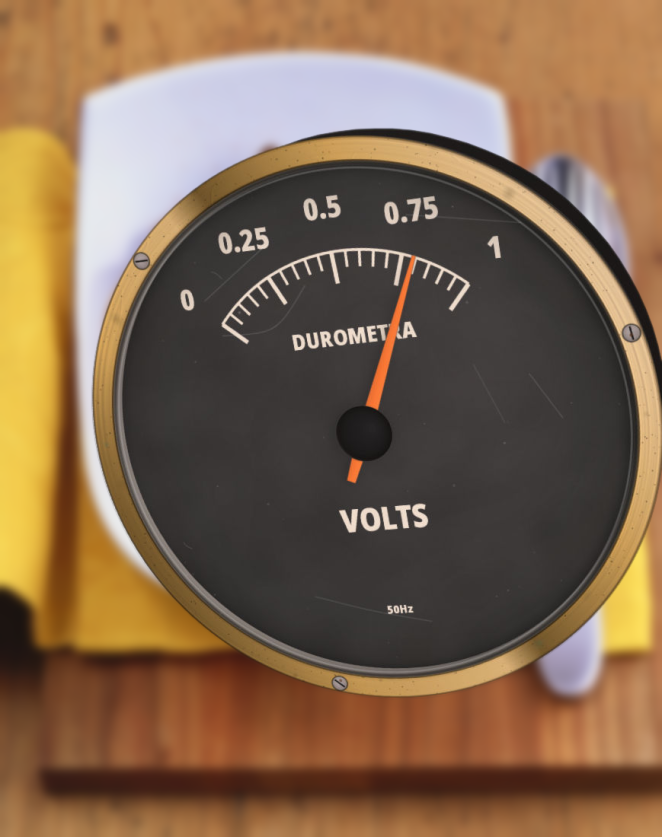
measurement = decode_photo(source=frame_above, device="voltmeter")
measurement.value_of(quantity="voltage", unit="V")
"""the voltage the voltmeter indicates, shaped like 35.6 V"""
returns 0.8 V
